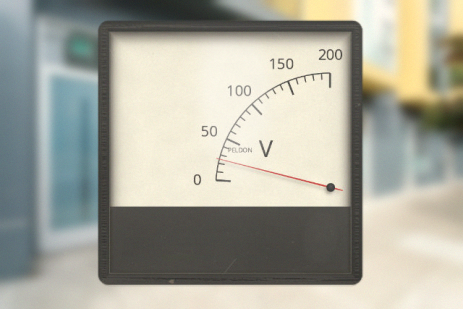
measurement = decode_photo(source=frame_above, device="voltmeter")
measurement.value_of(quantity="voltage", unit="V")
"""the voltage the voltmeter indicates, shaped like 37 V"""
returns 25 V
